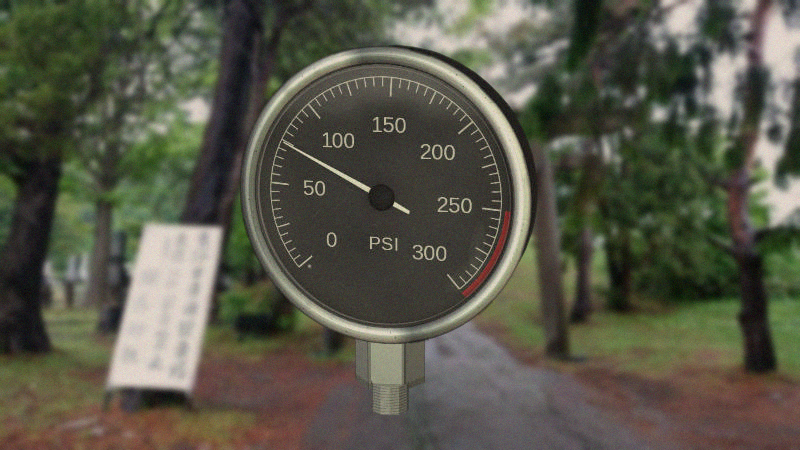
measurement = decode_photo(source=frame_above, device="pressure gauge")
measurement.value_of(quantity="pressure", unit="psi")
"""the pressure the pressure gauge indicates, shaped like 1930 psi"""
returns 75 psi
